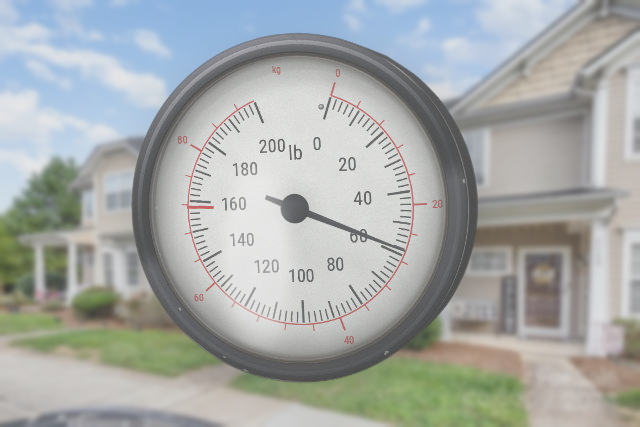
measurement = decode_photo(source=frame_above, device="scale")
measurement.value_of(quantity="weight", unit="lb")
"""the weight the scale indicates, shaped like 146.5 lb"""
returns 58 lb
